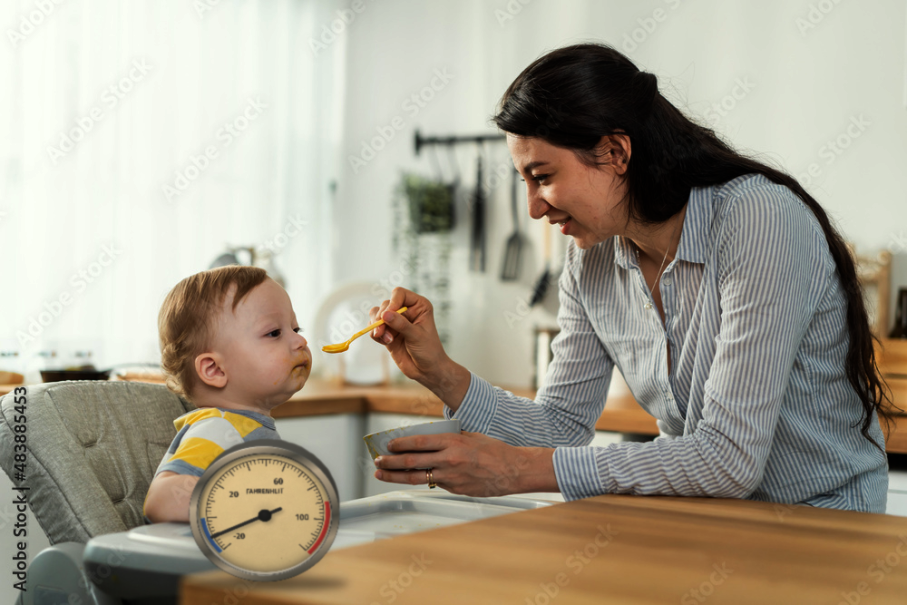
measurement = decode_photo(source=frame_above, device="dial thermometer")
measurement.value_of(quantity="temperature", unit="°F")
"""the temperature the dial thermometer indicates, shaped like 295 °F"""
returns -10 °F
